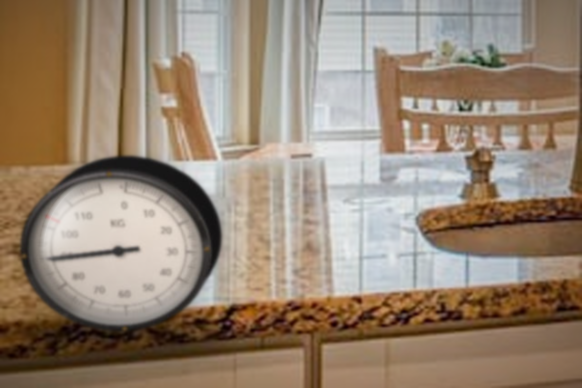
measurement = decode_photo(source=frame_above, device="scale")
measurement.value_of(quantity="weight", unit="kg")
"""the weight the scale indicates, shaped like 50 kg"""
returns 90 kg
